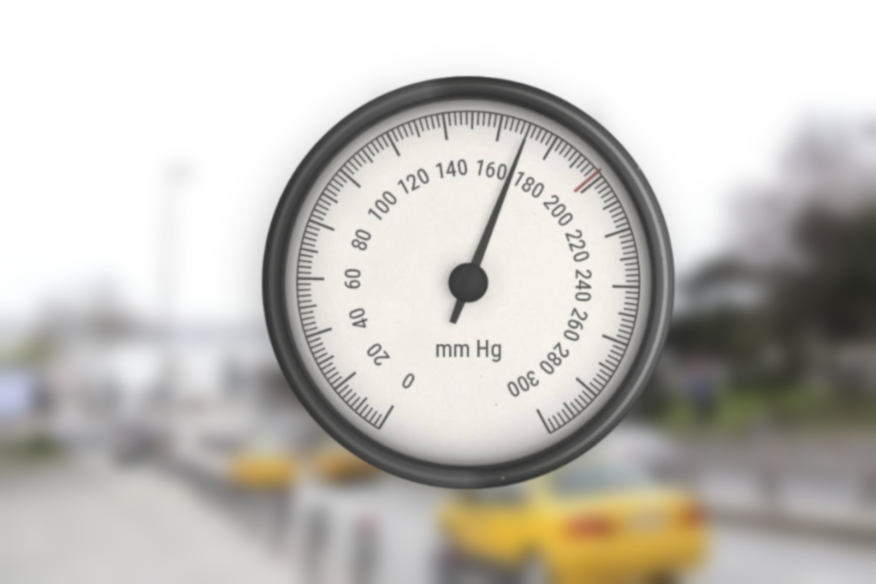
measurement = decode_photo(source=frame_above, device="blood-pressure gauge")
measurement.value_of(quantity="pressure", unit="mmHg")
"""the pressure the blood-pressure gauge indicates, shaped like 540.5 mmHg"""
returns 170 mmHg
